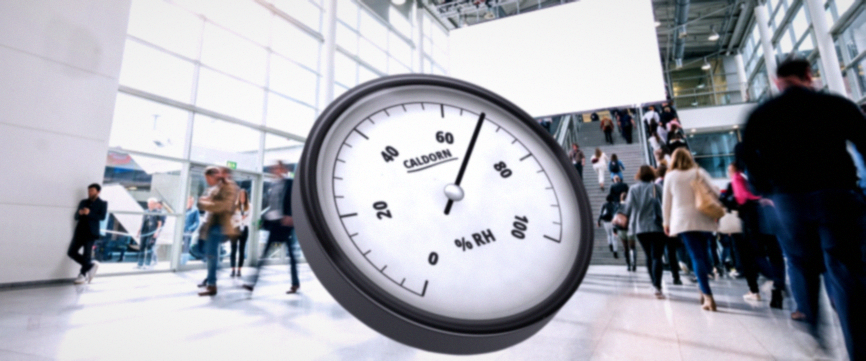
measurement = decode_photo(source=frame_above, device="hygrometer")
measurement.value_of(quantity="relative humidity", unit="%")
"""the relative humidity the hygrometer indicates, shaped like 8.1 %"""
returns 68 %
